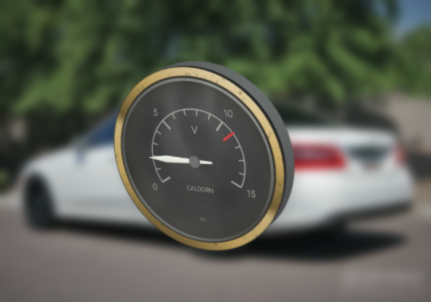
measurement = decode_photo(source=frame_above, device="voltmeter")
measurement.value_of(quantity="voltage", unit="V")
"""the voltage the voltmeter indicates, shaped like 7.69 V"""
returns 2 V
